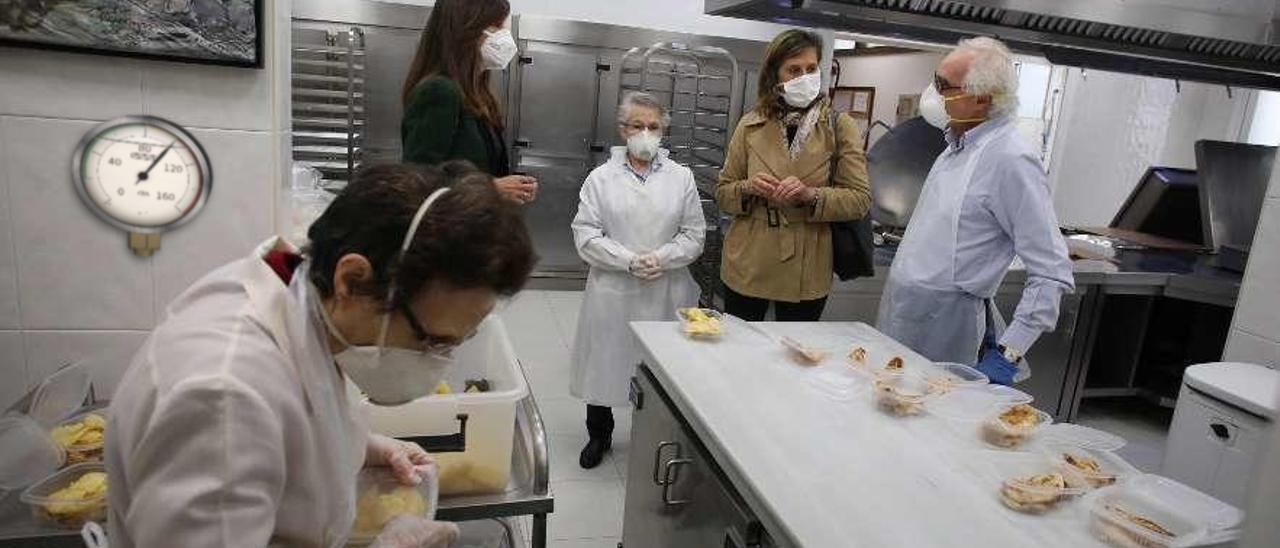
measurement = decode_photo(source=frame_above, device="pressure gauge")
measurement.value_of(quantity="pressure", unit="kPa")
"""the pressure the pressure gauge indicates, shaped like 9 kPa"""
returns 100 kPa
